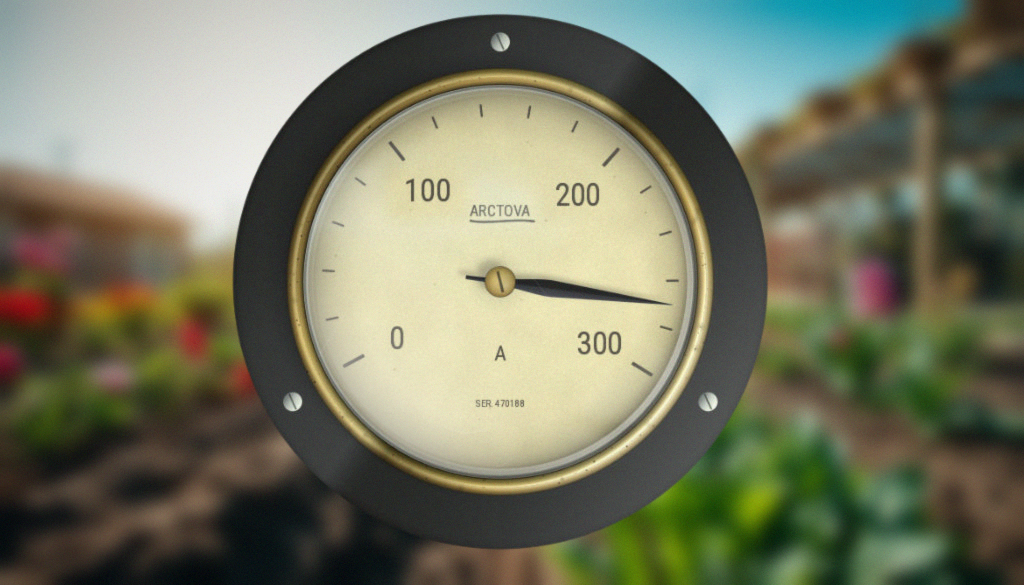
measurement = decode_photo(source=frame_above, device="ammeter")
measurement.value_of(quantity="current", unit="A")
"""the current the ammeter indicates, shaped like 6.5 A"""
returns 270 A
